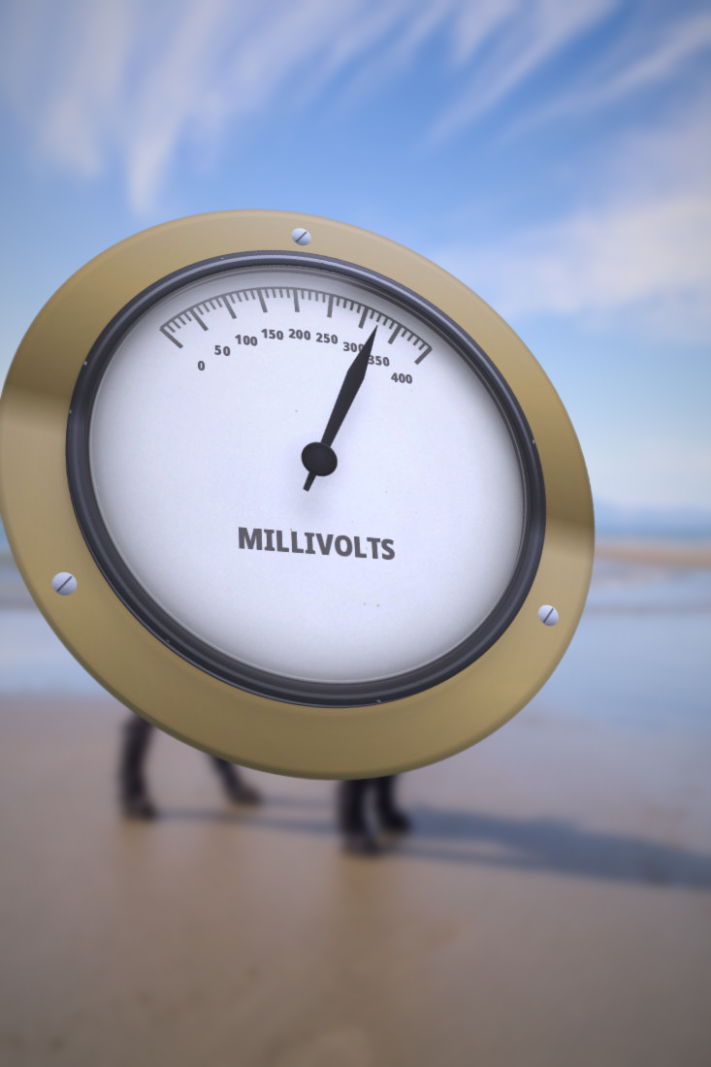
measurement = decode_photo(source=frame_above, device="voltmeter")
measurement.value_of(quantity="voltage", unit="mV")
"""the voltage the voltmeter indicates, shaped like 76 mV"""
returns 320 mV
